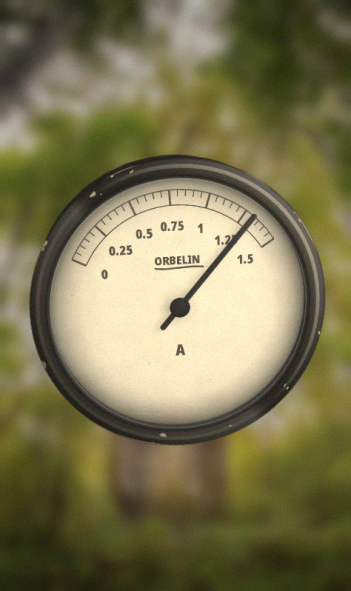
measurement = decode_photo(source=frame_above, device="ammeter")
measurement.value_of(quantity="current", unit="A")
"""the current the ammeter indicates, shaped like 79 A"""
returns 1.3 A
